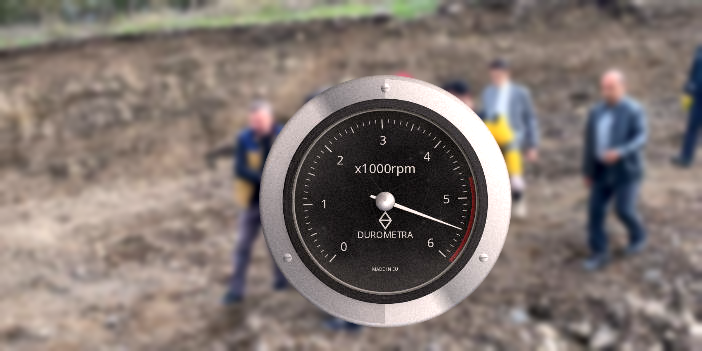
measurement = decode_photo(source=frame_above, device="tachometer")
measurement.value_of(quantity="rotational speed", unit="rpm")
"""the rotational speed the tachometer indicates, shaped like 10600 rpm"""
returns 5500 rpm
